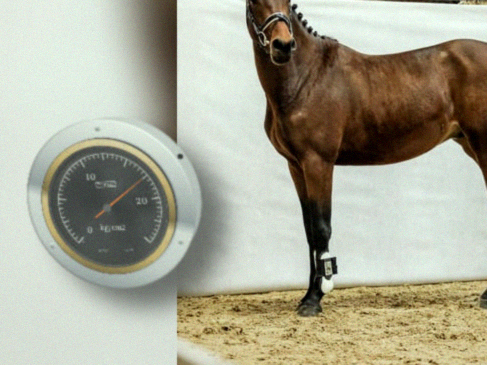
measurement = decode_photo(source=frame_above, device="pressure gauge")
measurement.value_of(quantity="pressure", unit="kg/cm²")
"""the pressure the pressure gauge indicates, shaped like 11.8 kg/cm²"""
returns 17.5 kg/cm²
